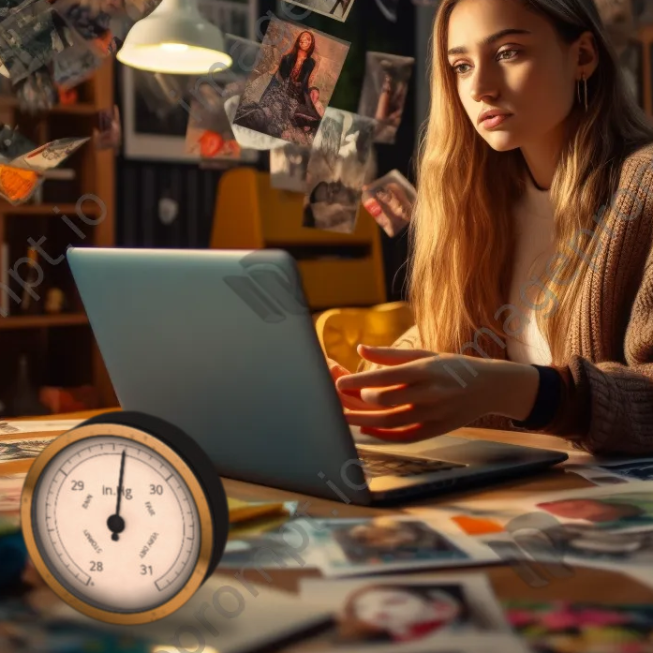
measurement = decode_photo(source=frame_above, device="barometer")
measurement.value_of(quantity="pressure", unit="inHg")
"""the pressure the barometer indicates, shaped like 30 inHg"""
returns 29.6 inHg
